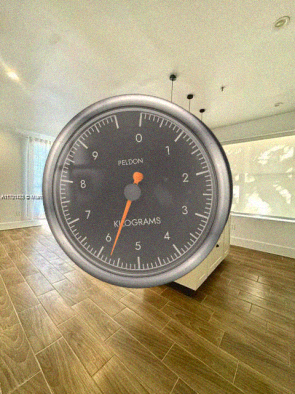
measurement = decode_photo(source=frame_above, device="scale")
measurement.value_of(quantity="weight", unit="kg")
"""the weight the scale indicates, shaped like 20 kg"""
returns 5.7 kg
